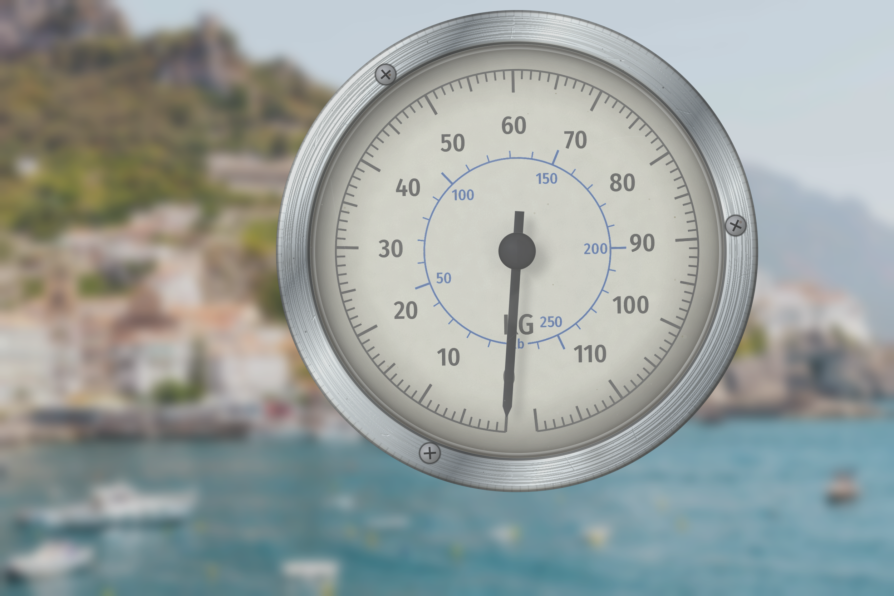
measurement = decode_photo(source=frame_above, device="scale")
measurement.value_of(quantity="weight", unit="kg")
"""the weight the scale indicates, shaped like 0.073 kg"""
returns 0 kg
